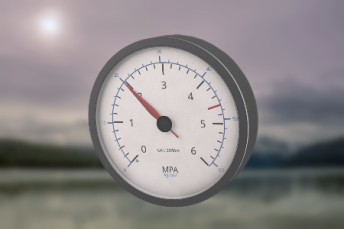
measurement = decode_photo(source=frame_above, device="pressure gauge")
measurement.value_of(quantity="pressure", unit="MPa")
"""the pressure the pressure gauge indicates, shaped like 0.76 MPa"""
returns 2 MPa
